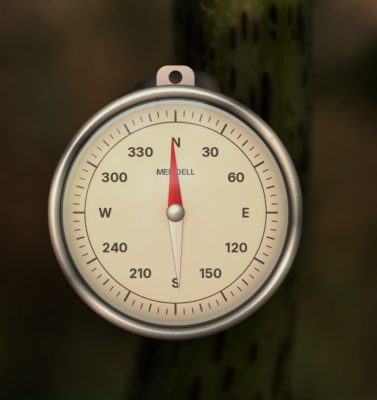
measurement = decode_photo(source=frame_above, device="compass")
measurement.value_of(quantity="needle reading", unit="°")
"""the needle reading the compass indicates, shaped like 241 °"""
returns 357.5 °
